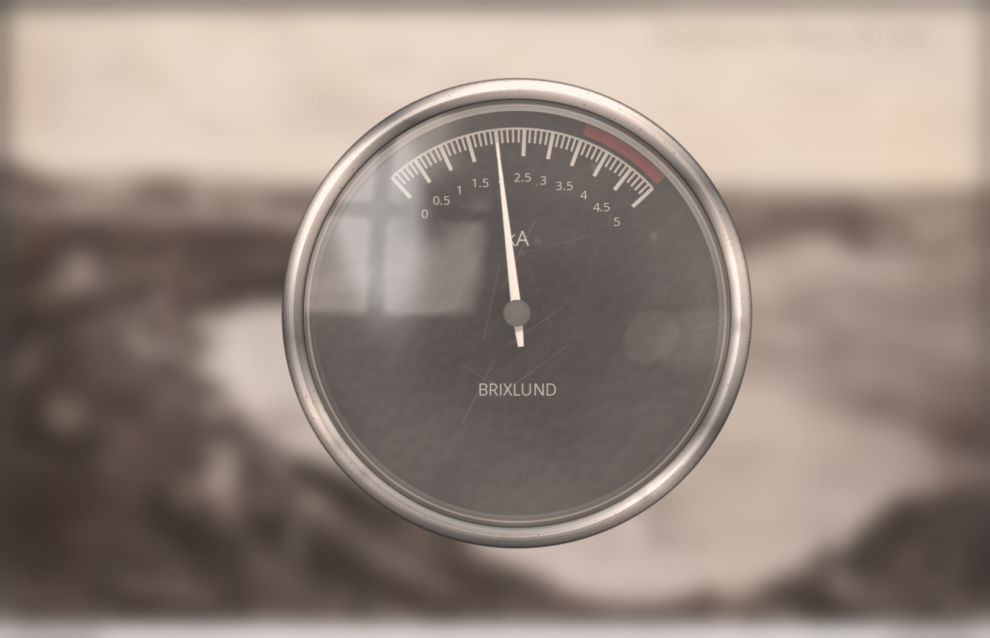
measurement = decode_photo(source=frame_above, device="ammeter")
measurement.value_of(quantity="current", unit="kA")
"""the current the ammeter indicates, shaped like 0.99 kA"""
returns 2 kA
